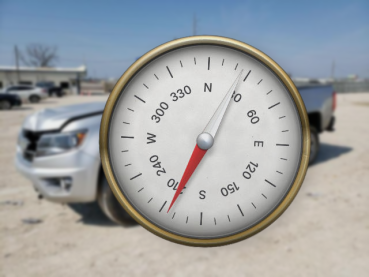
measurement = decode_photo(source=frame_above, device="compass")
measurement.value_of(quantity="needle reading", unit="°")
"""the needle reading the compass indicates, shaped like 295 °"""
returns 205 °
